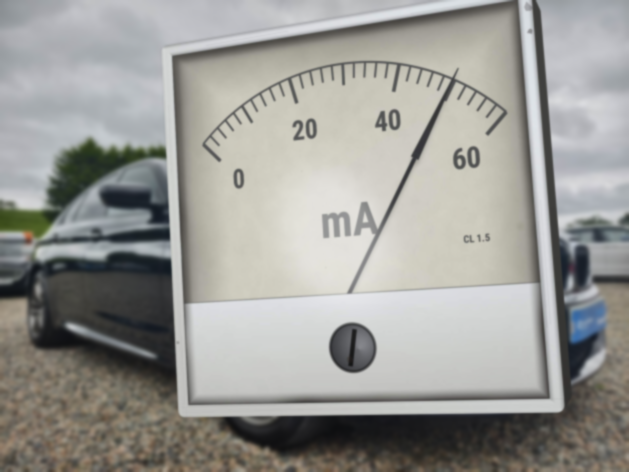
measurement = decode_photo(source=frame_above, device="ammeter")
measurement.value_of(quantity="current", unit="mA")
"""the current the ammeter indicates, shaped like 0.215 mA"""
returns 50 mA
